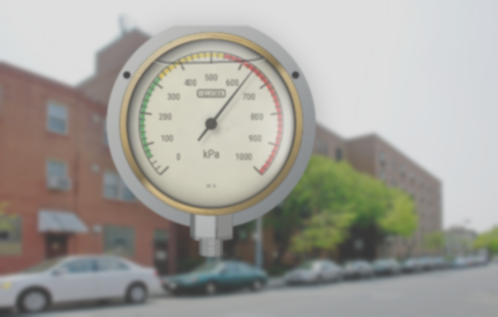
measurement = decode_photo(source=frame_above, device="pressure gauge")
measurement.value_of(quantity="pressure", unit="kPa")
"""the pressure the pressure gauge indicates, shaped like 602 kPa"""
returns 640 kPa
